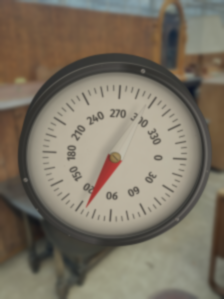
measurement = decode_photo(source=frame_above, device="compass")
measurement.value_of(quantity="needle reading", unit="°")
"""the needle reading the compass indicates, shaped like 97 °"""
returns 115 °
